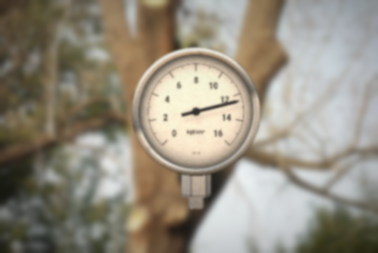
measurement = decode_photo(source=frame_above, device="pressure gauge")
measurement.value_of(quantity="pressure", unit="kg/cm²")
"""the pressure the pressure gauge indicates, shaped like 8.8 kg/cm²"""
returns 12.5 kg/cm²
